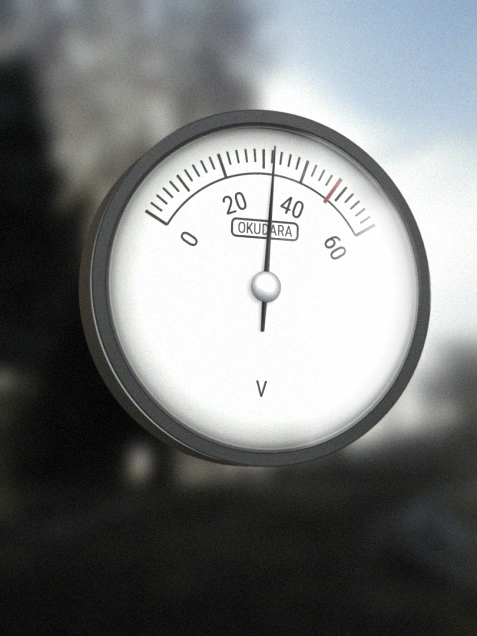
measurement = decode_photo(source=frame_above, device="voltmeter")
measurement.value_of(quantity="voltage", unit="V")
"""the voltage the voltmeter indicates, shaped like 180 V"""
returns 32 V
